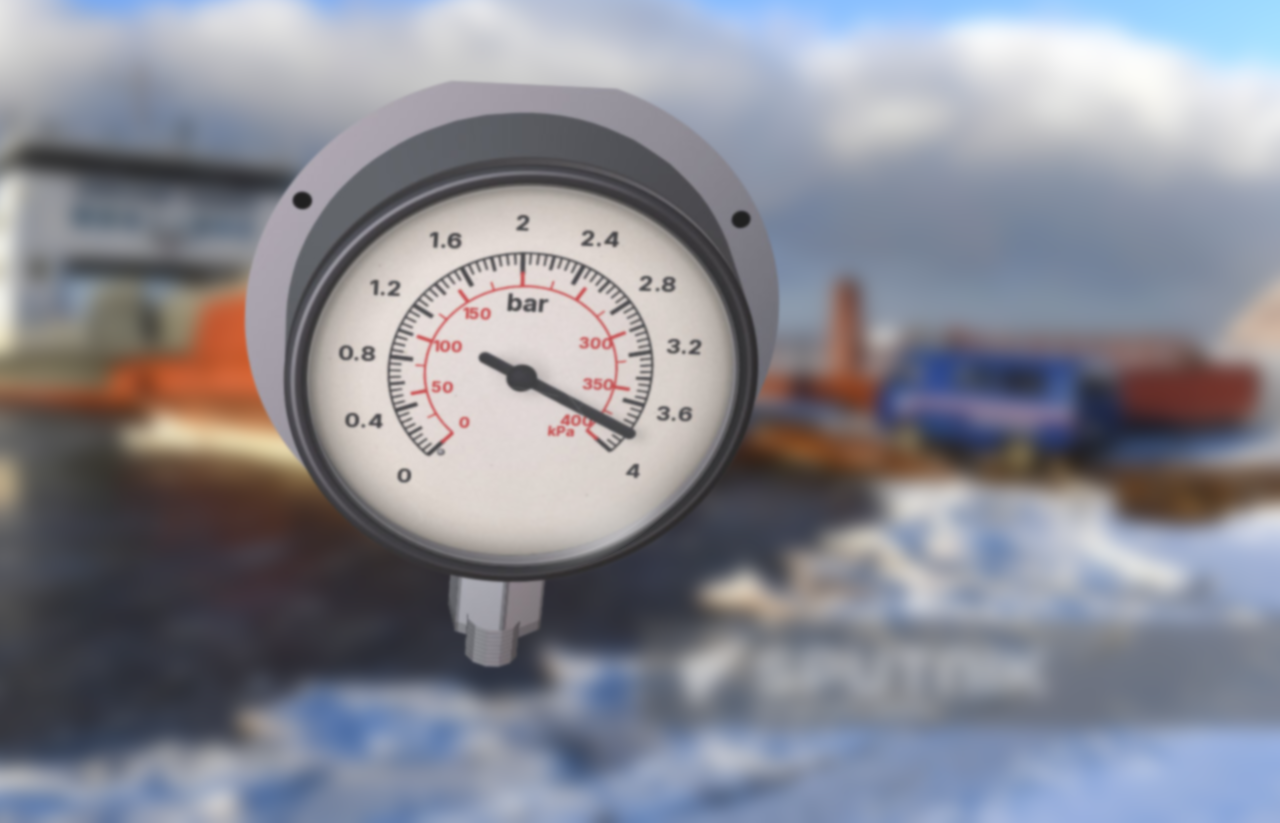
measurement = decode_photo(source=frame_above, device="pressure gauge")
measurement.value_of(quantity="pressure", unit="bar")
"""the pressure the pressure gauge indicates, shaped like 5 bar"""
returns 3.8 bar
